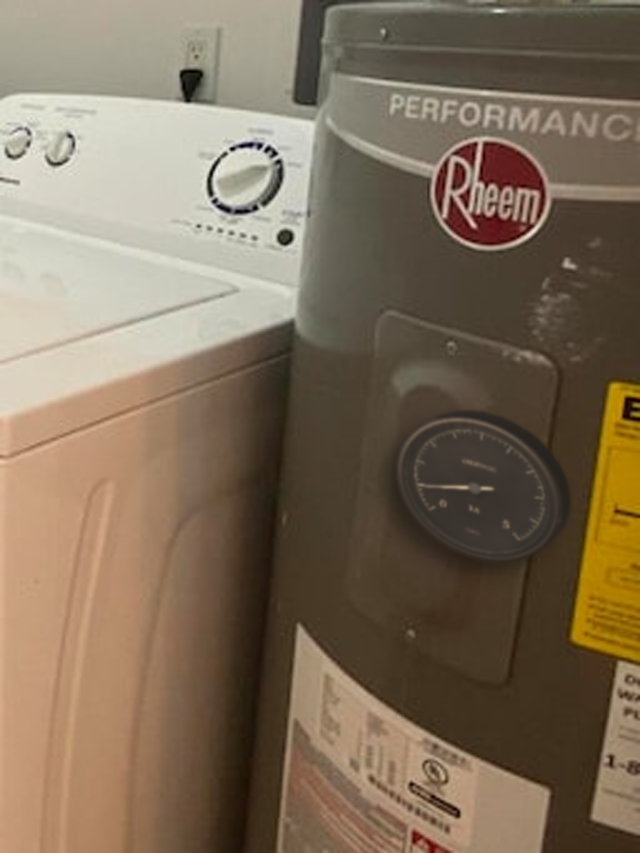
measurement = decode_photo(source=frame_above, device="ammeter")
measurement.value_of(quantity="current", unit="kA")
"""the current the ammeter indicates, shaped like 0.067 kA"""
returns 0.5 kA
